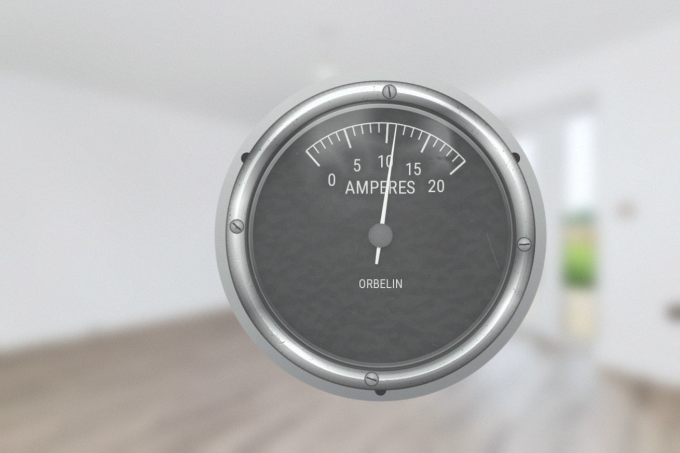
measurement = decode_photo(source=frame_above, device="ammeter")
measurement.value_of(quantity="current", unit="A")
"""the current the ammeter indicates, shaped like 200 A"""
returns 11 A
